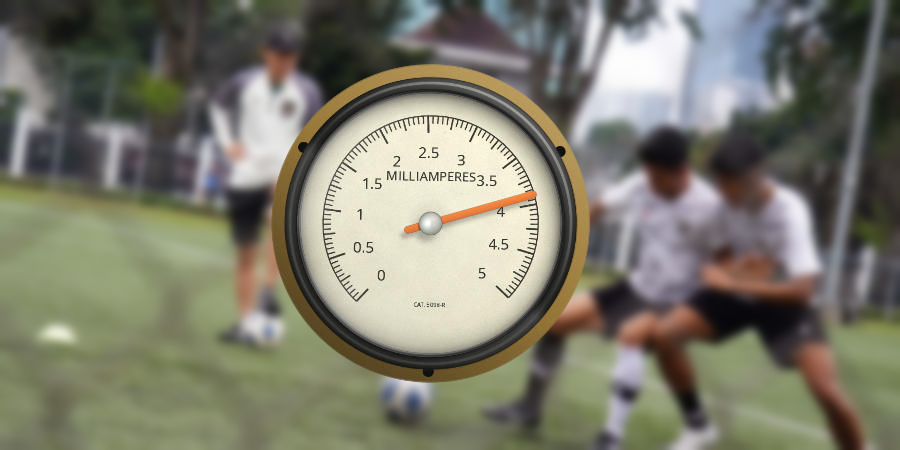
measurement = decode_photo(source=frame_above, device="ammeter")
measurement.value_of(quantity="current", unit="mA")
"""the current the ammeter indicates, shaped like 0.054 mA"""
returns 3.9 mA
